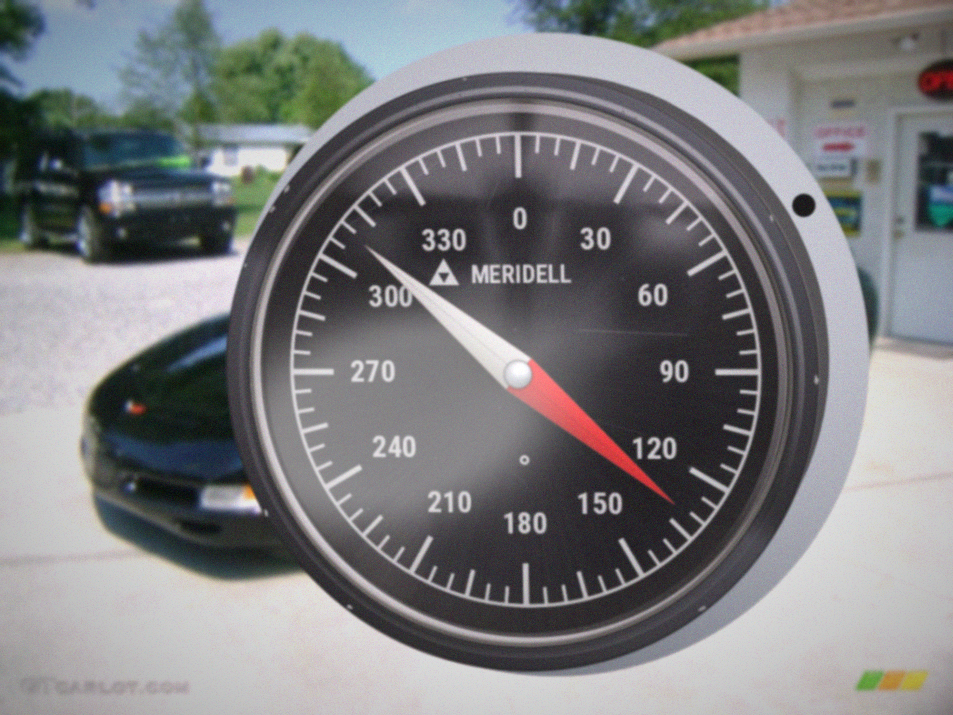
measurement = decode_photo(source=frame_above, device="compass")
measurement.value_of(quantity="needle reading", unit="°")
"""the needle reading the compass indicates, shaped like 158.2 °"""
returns 130 °
